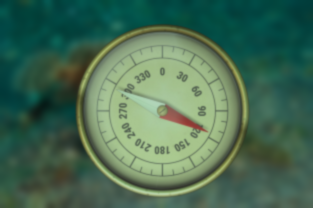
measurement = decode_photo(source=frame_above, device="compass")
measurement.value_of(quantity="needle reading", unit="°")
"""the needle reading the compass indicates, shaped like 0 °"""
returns 115 °
